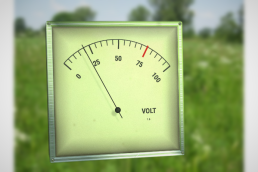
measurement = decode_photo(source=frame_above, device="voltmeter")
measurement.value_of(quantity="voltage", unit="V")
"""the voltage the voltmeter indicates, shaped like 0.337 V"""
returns 20 V
